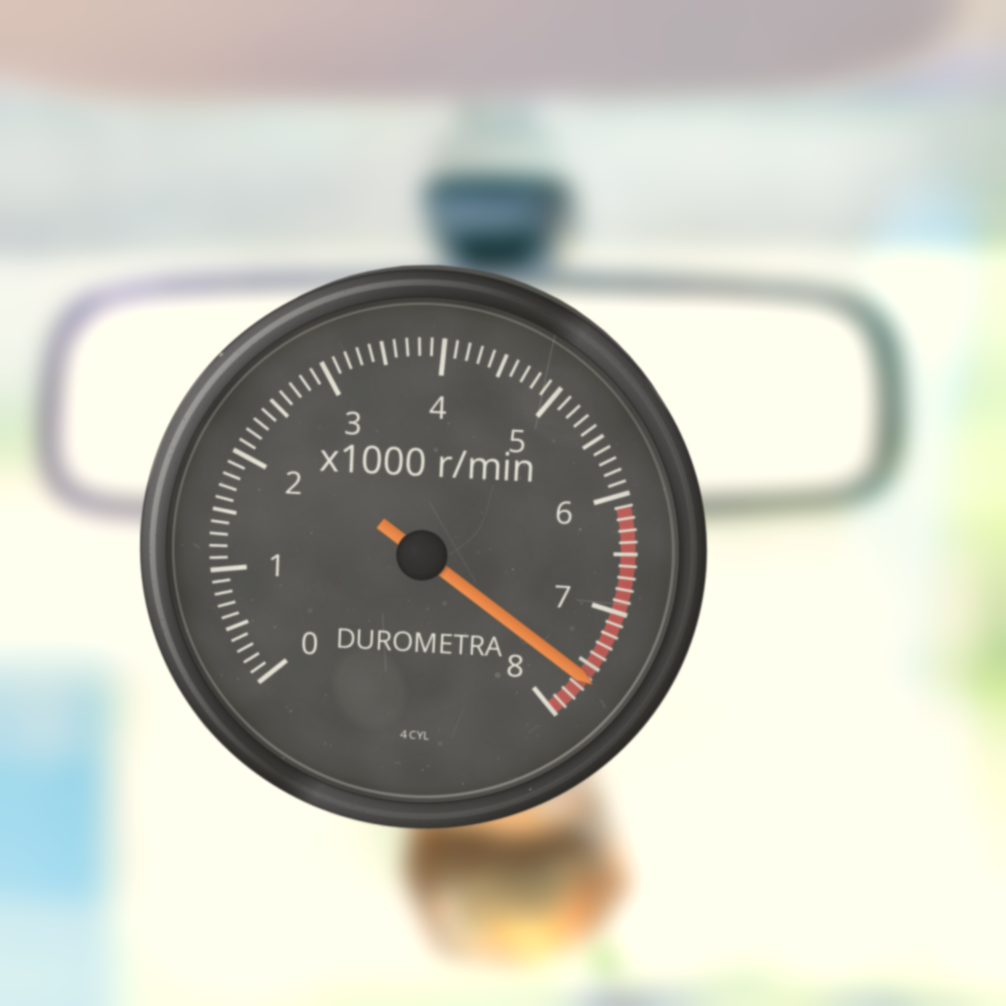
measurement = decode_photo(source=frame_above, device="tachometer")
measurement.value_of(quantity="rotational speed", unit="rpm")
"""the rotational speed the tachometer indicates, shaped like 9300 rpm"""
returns 7600 rpm
